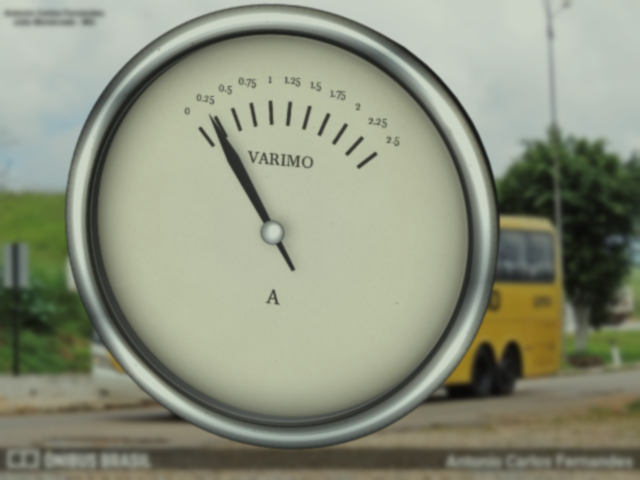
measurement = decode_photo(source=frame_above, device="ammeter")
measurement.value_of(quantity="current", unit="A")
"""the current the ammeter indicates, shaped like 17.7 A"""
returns 0.25 A
